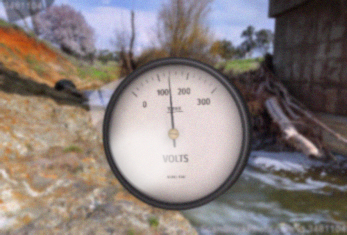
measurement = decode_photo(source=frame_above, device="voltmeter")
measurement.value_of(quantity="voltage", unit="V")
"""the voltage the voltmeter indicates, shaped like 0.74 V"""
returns 140 V
